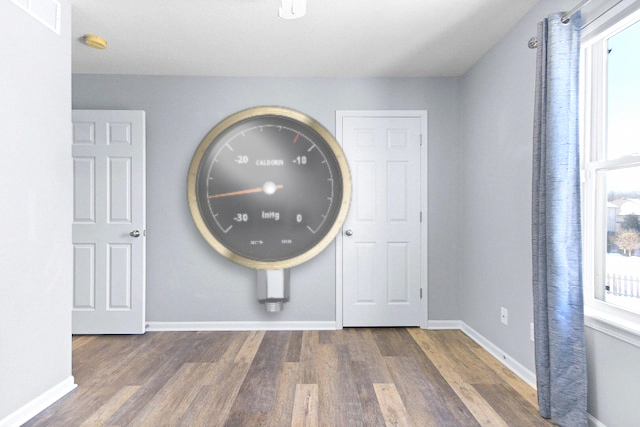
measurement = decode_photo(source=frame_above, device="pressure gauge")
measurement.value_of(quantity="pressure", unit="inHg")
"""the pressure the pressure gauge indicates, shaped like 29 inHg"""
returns -26 inHg
